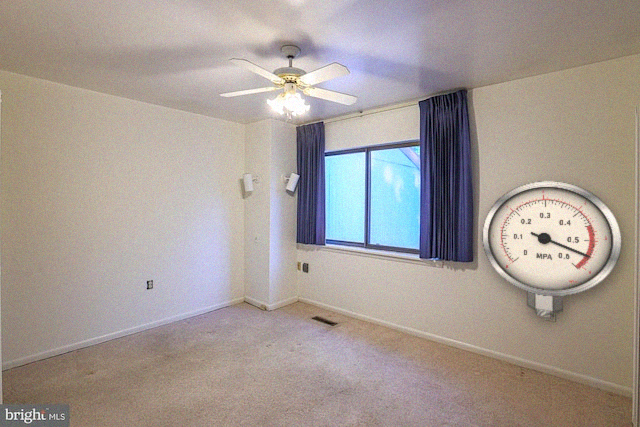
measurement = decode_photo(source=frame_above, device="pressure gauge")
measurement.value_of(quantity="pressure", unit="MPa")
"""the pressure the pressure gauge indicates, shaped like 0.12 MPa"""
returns 0.55 MPa
